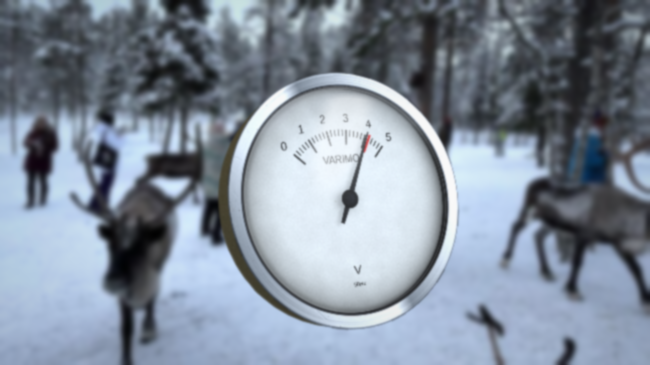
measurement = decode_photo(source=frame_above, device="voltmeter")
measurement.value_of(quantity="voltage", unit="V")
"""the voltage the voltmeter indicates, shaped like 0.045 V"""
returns 4 V
